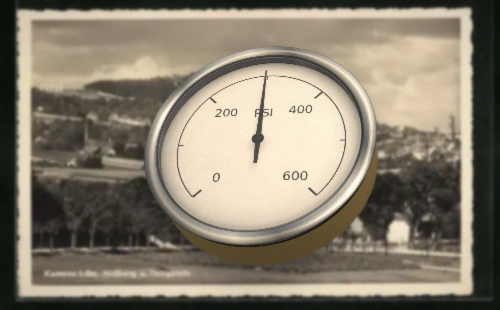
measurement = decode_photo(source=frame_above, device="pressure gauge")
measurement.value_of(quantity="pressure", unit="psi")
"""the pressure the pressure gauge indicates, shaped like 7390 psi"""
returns 300 psi
